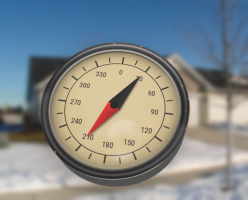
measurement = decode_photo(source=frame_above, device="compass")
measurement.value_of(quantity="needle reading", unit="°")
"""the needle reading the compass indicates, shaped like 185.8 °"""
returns 210 °
